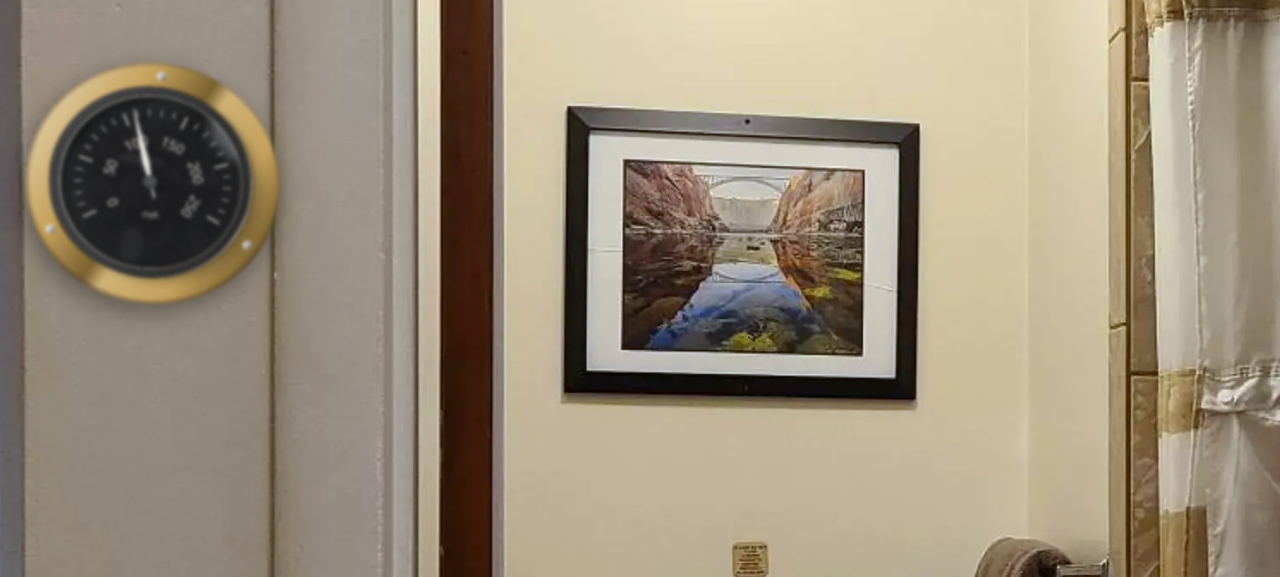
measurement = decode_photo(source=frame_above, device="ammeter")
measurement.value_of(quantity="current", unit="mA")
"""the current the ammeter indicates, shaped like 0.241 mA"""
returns 110 mA
